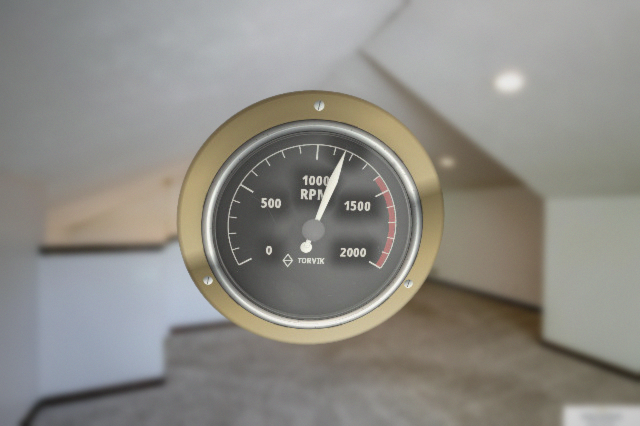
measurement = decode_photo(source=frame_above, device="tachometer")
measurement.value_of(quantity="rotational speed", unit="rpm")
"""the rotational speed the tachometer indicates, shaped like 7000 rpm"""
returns 1150 rpm
